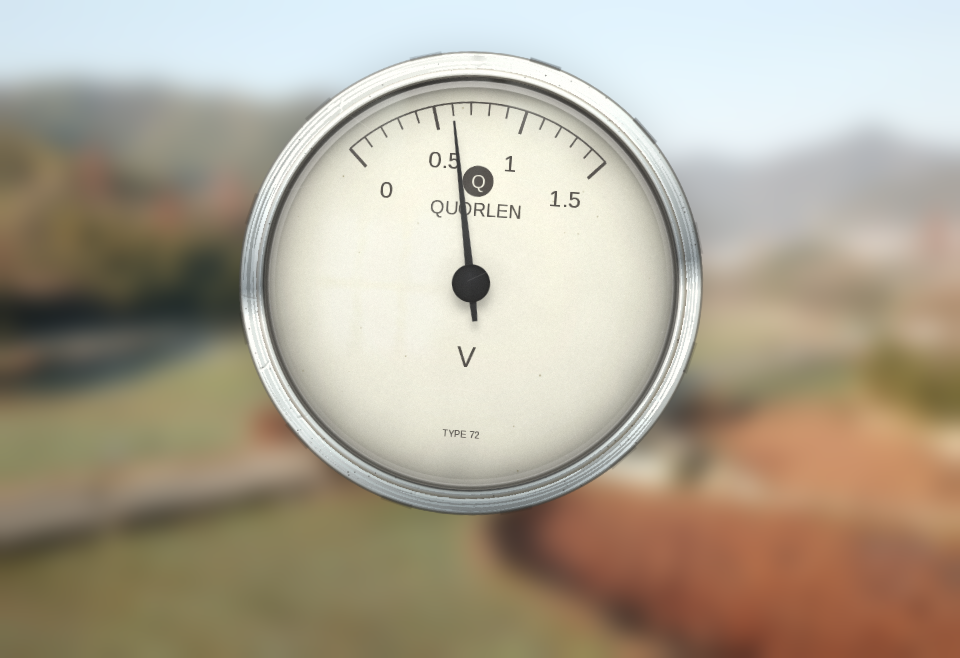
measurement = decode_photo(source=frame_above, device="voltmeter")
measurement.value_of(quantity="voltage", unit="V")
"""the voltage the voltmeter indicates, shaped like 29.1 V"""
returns 0.6 V
